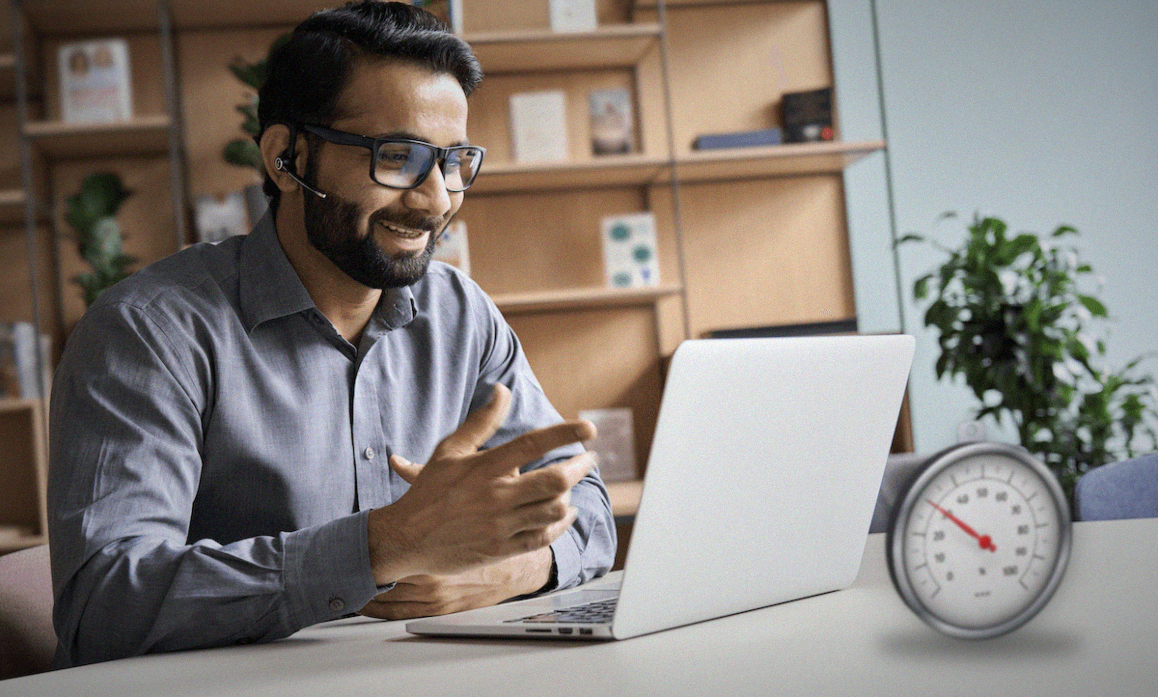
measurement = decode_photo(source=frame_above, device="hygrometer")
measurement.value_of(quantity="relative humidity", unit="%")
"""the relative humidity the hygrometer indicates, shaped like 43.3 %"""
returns 30 %
